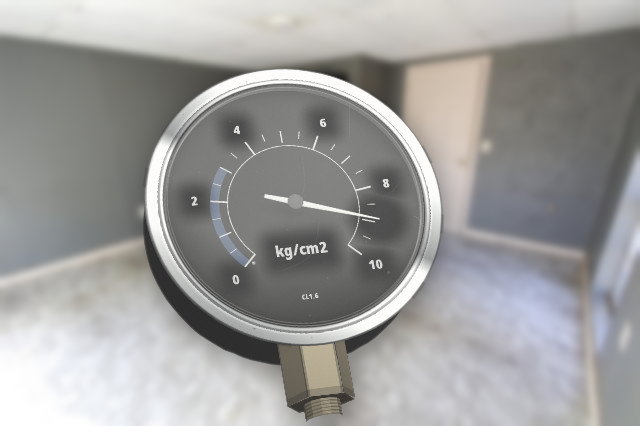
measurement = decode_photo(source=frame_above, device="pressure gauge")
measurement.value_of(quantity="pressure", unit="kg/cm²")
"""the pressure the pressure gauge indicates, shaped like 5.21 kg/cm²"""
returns 9 kg/cm²
